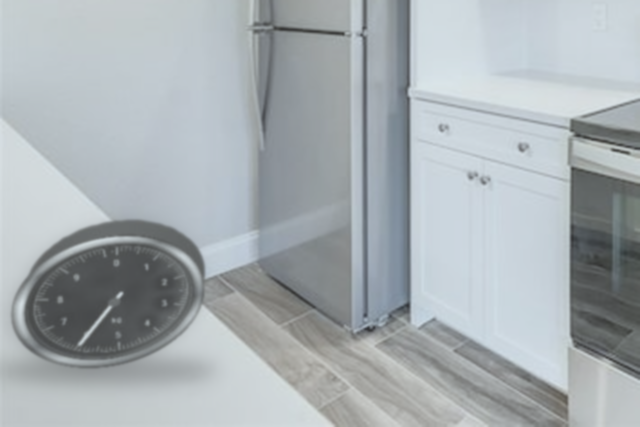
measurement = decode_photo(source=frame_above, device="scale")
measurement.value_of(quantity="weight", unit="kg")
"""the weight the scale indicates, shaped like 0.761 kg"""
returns 6 kg
